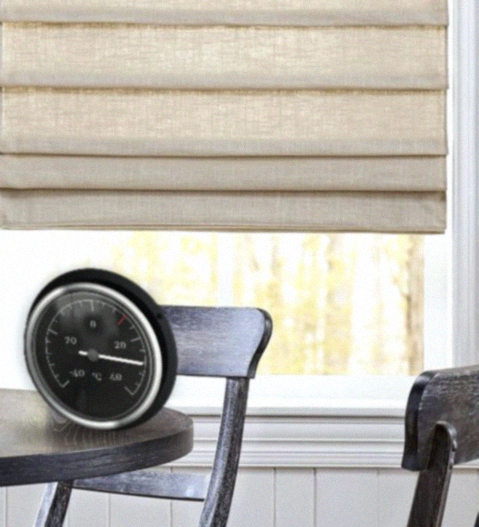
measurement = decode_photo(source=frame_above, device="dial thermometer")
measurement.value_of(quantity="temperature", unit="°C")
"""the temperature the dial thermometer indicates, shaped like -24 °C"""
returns 28 °C
